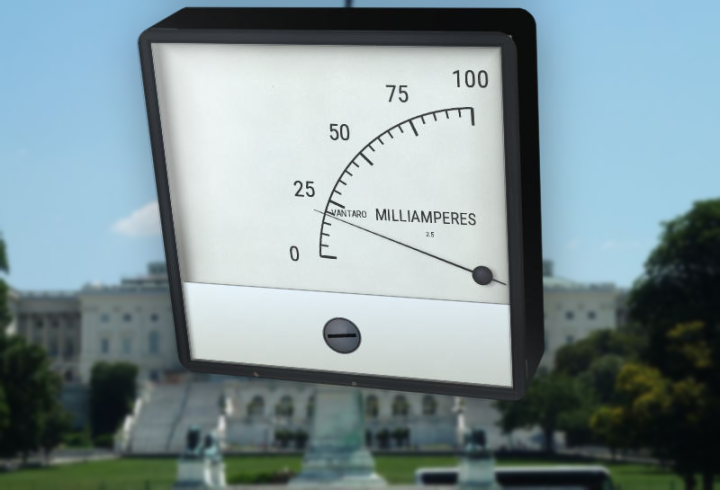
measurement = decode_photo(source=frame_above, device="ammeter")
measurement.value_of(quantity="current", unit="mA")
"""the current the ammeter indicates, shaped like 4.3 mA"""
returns 20 mA
